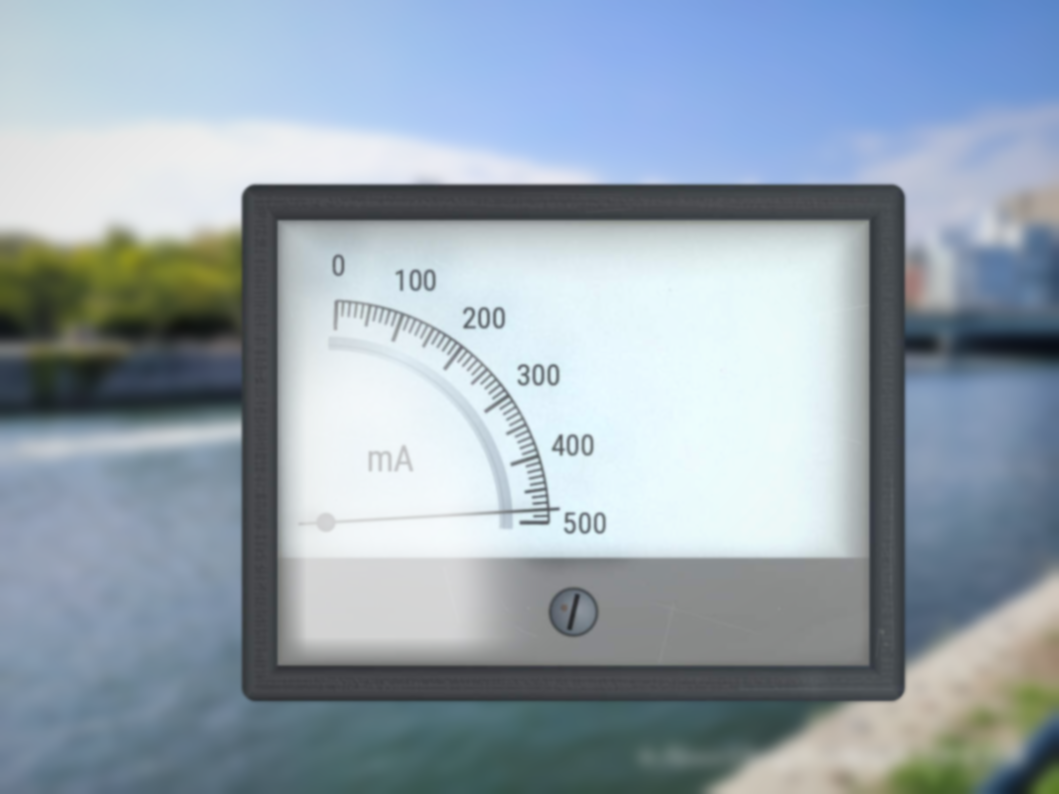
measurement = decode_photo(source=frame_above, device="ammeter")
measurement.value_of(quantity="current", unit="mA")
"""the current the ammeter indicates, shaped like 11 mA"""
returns 480 mA
